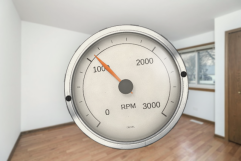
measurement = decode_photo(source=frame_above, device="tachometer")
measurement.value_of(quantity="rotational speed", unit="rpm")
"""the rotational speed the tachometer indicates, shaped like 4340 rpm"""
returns 1100 rpm
